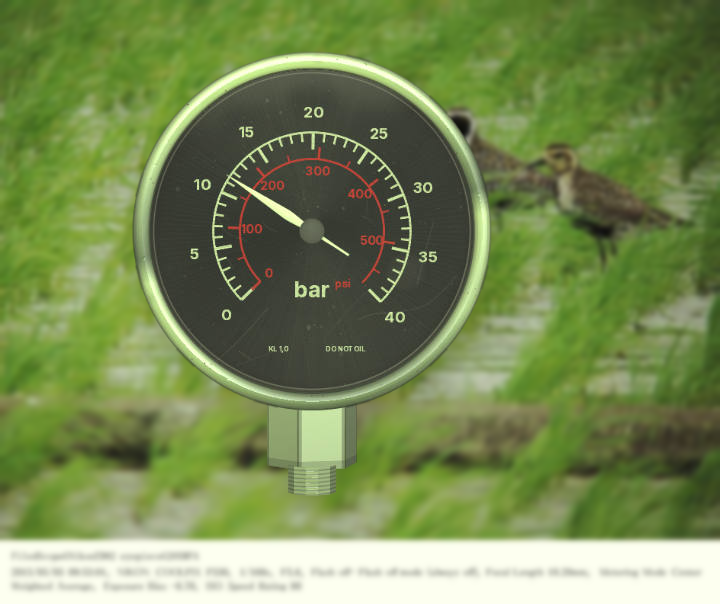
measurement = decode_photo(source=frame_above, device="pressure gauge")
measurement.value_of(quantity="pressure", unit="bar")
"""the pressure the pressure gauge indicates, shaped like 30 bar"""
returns 11.5 bar
